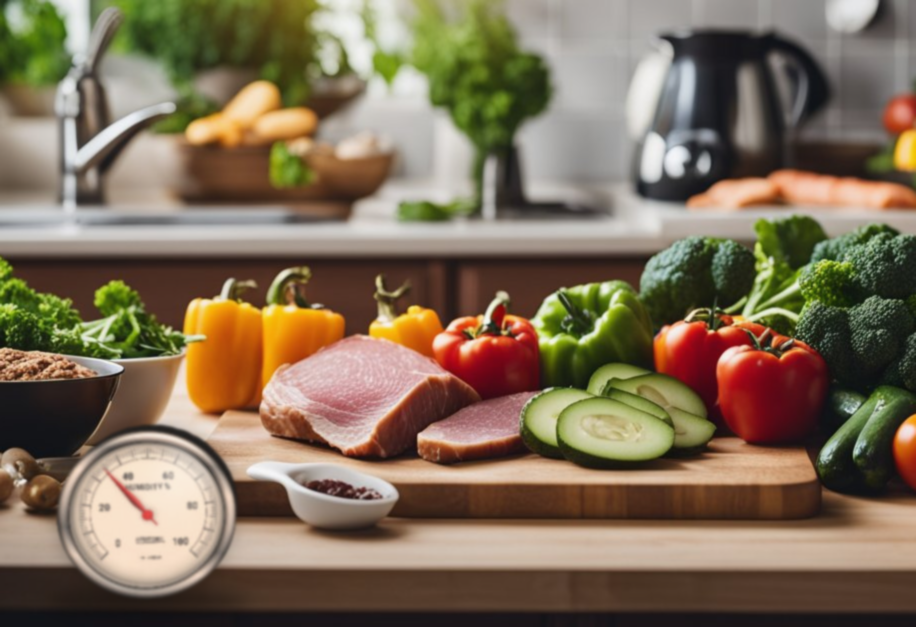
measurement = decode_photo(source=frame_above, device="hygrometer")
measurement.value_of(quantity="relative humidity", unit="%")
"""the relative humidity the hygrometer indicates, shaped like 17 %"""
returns 35 %
